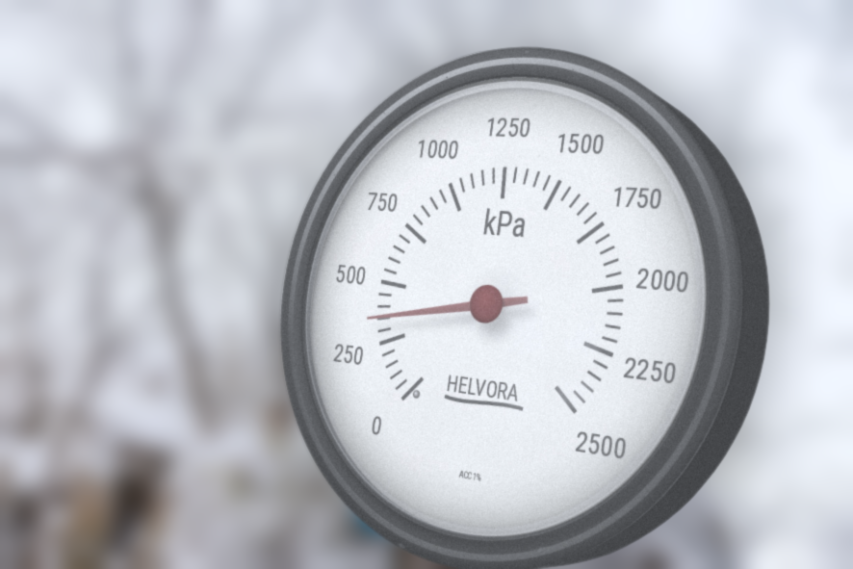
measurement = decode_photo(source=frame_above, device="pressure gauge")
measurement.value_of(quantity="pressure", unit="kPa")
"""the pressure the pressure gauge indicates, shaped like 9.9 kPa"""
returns 350 kPa
